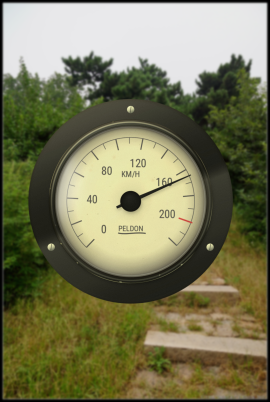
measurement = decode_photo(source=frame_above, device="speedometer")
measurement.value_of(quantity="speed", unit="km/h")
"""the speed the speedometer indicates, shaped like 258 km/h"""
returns 165 km/h
